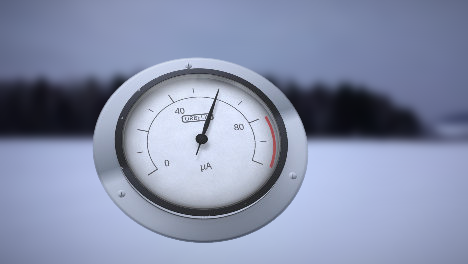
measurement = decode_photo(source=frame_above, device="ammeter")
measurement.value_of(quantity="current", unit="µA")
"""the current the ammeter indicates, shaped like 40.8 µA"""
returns 60 µA
